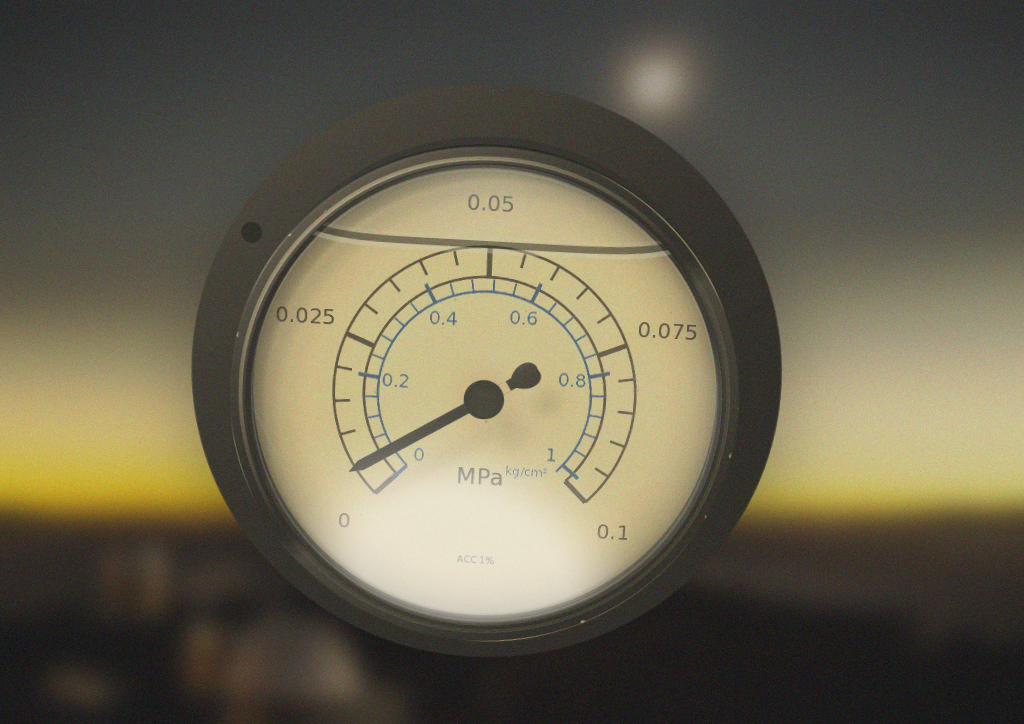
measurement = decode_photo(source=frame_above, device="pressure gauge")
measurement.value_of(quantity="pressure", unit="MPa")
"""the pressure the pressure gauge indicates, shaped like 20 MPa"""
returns 0.005 MPa
